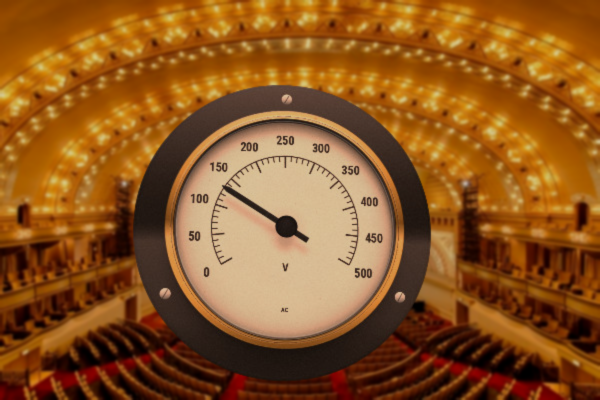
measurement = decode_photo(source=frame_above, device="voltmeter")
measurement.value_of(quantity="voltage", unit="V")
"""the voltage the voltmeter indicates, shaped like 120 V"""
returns 130 V
